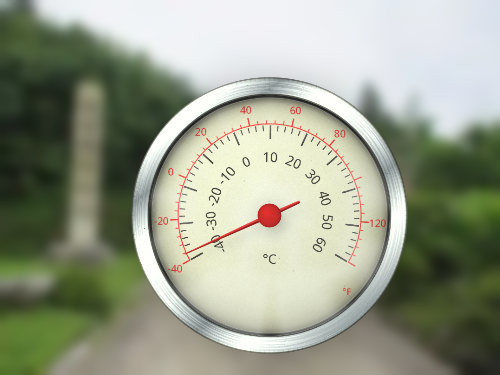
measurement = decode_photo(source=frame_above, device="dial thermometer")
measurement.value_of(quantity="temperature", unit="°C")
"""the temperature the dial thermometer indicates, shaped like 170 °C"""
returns -38 °C
